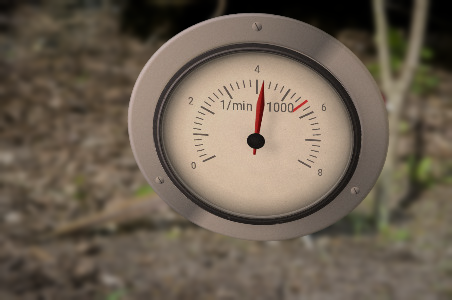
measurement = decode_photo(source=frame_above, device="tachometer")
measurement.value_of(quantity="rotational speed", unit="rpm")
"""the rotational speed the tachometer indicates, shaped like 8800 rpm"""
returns 4200 rpm
